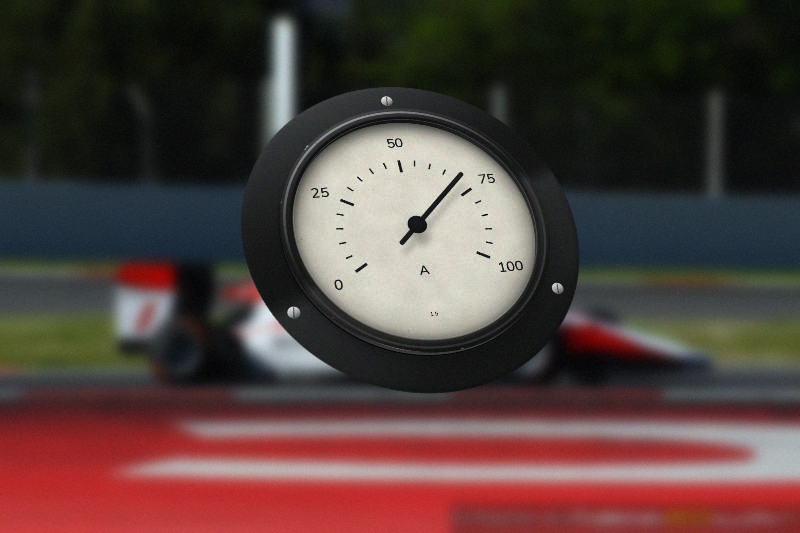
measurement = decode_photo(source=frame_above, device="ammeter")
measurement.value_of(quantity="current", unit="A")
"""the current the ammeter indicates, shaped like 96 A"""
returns 70 A
